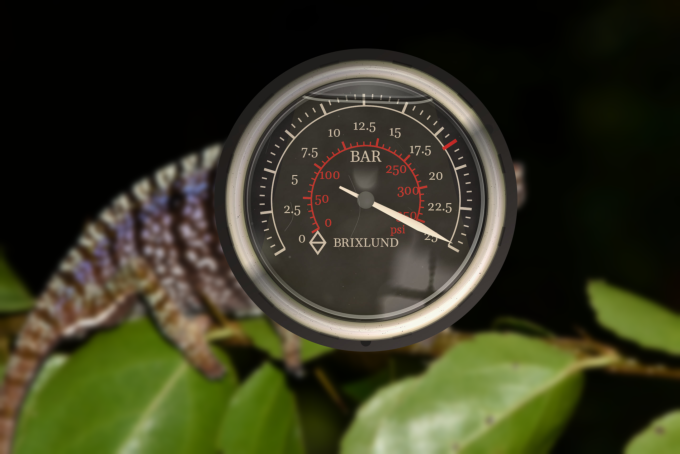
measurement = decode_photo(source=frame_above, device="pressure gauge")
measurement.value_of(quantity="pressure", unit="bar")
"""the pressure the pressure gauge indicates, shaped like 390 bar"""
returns 24.75 bar
